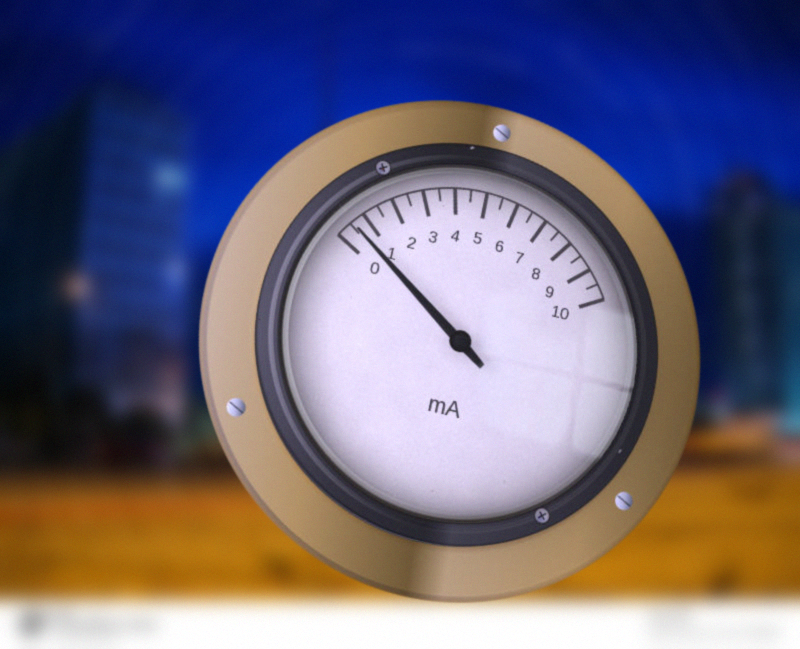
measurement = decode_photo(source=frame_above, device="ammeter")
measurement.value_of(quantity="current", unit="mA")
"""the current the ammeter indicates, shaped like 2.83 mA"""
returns 0.5 mA
